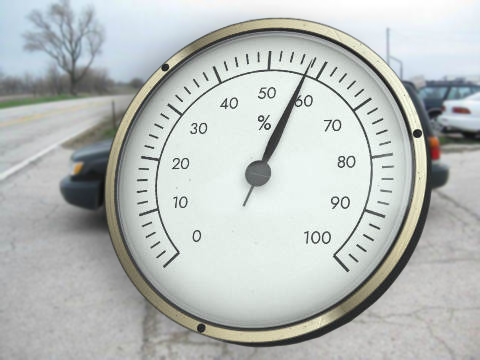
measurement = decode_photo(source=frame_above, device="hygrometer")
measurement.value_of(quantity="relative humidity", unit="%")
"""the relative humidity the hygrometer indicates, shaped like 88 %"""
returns 58 %
